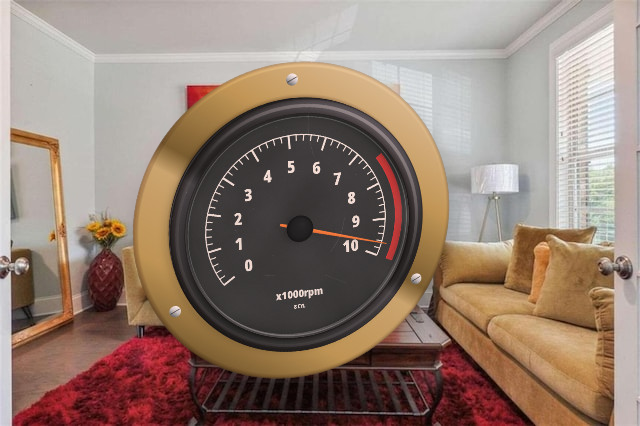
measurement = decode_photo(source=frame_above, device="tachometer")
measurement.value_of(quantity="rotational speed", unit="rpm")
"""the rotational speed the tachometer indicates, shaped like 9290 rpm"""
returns 9600 rpm
